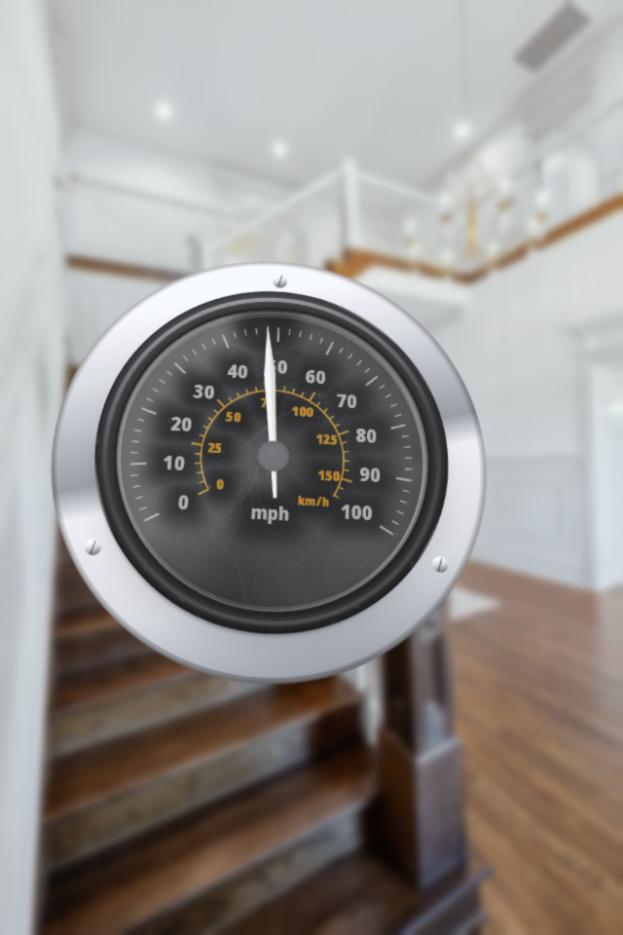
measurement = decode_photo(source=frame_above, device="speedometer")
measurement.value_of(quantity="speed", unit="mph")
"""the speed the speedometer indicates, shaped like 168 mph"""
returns 48 mph
